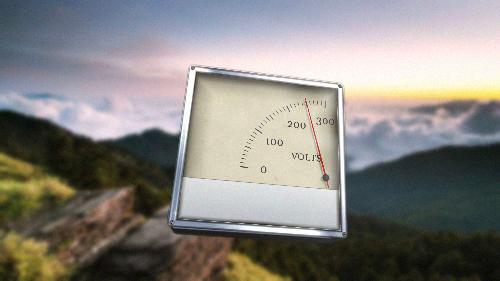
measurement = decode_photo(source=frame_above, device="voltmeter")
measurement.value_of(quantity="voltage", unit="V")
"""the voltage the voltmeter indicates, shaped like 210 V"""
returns 250 V
